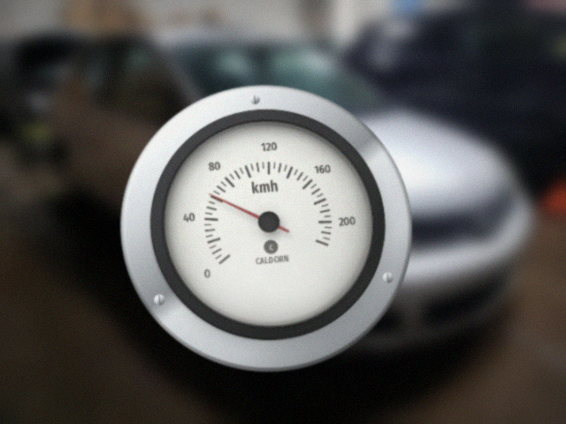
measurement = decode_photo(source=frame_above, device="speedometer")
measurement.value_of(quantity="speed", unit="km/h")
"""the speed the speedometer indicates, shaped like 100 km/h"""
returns 60 km/h
